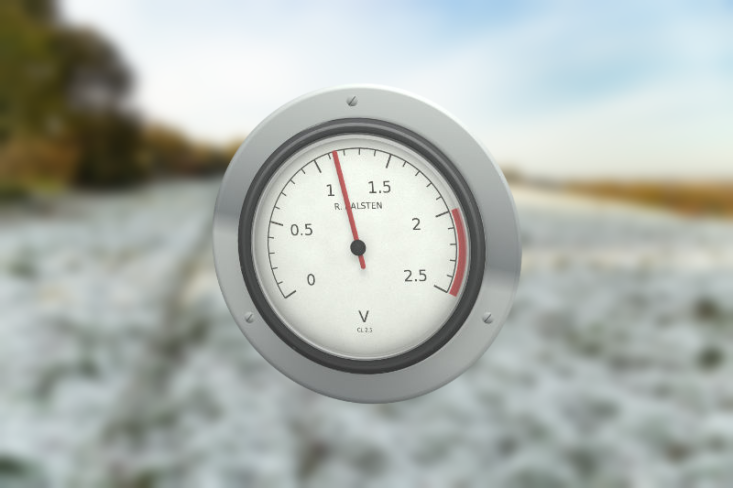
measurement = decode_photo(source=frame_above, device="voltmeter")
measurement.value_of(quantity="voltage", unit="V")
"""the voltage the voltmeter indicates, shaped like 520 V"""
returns 1.15 V
